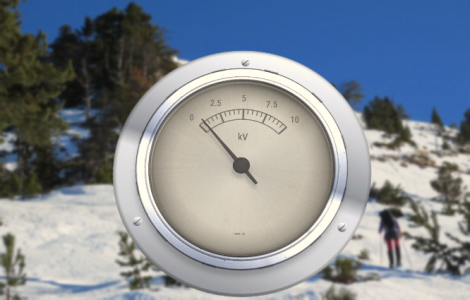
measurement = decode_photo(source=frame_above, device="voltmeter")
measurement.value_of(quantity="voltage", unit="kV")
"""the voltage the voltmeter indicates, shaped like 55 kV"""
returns 0.5 kV
